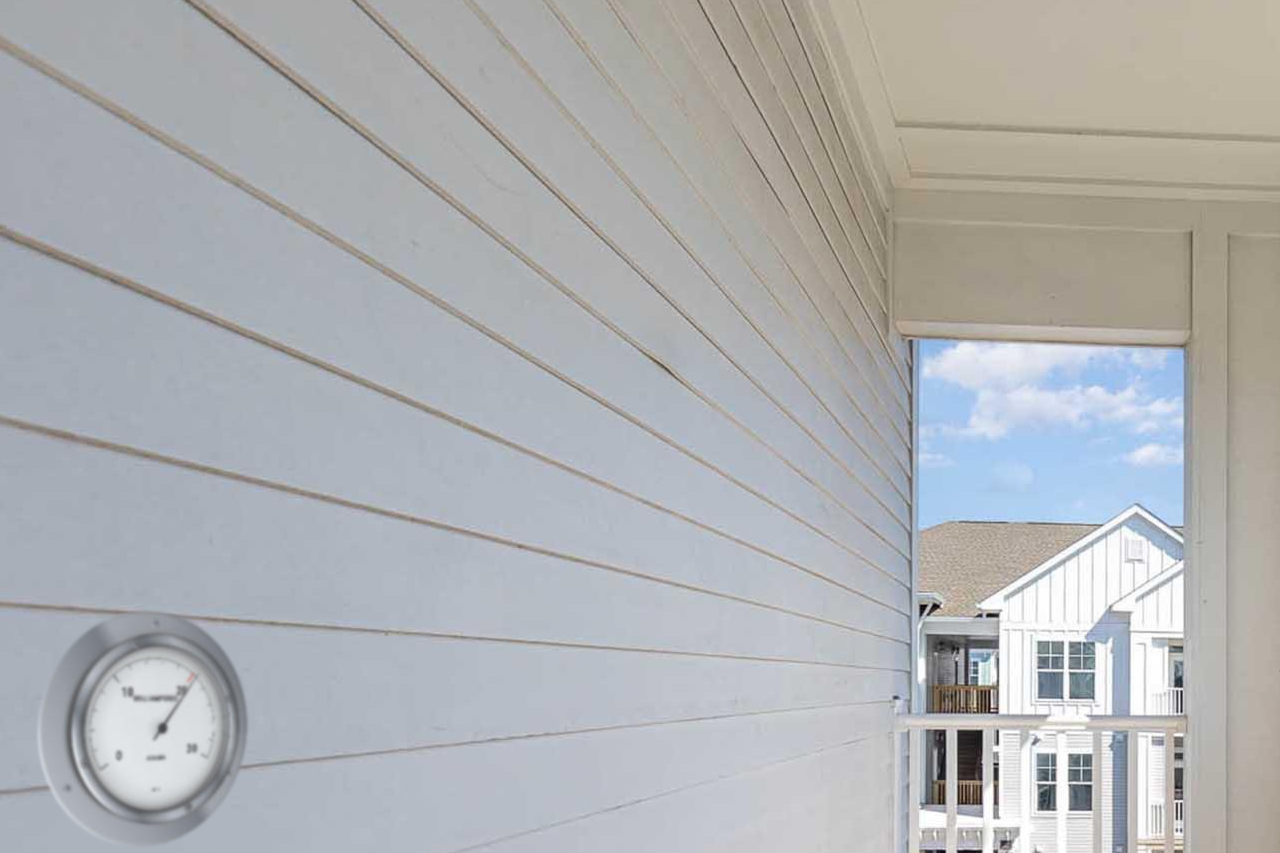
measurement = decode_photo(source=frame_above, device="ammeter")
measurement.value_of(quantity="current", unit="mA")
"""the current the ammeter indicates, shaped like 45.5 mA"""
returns 20 mA
